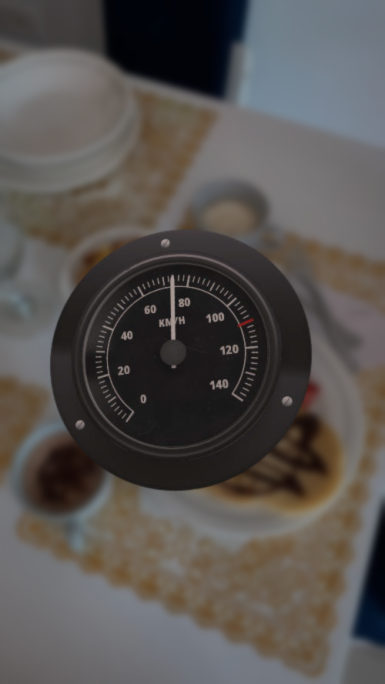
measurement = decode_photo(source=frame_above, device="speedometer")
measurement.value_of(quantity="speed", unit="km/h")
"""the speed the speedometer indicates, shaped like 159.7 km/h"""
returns 74 km/h
